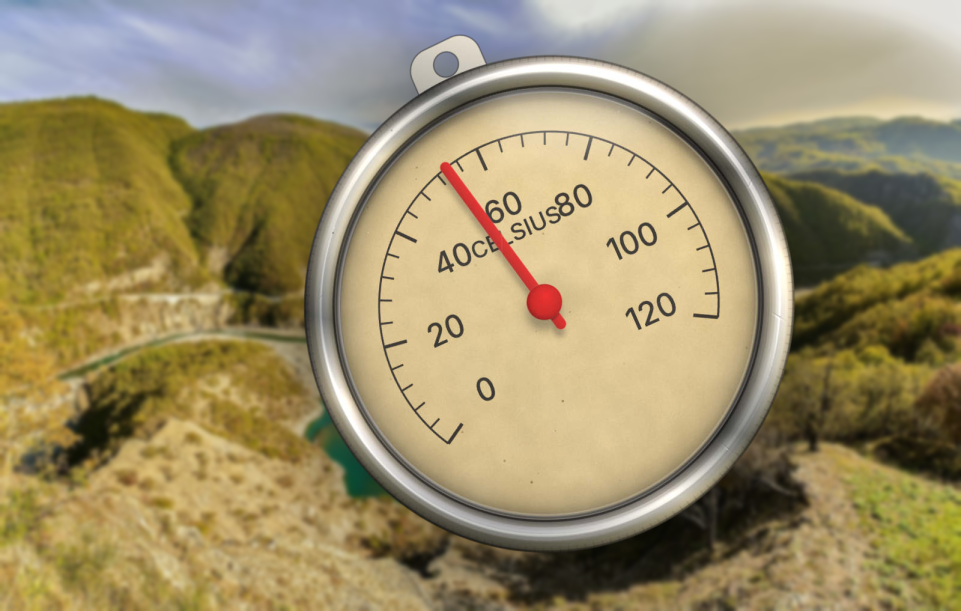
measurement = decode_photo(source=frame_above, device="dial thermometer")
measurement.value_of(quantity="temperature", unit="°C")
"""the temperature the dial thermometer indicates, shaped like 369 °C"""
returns 54 °C
